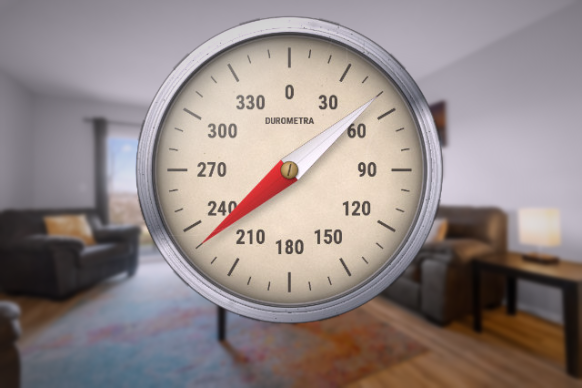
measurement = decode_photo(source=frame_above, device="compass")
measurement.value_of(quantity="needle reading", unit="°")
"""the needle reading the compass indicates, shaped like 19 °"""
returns 230 °
